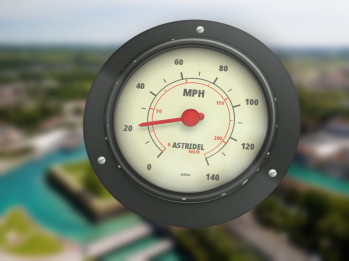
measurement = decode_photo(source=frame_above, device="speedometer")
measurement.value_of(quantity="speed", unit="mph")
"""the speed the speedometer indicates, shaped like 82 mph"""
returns 20 mph
